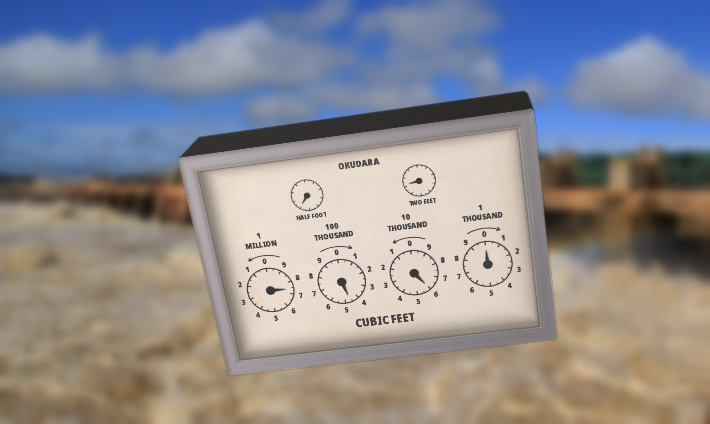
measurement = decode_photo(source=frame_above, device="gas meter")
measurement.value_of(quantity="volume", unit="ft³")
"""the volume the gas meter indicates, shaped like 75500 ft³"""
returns 746000 ft³
